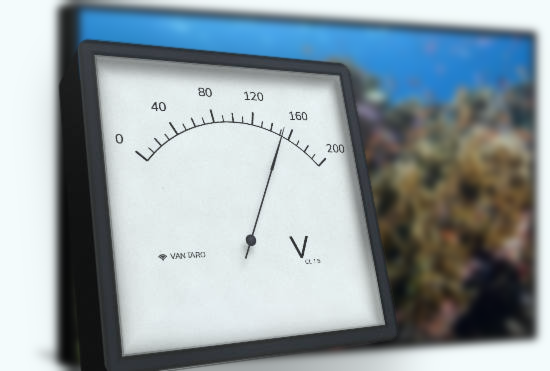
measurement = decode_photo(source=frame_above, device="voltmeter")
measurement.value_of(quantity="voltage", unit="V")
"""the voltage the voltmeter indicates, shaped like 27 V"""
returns 150 V
